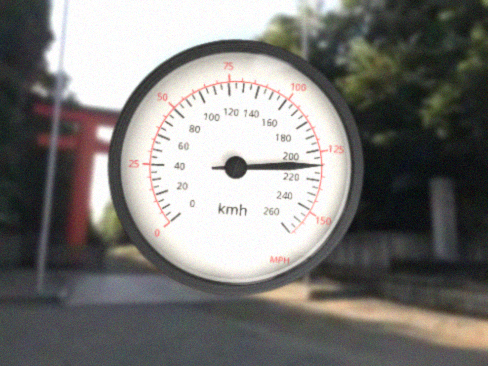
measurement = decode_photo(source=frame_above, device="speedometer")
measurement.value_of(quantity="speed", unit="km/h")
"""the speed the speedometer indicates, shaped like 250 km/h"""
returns 210 km/h
